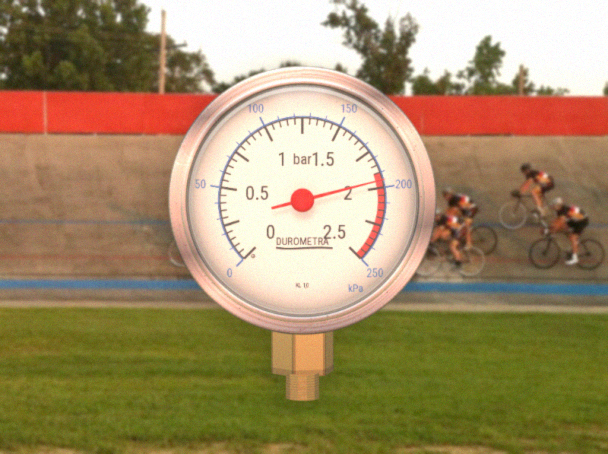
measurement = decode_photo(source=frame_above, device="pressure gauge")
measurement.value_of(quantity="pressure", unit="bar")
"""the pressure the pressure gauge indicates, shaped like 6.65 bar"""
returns 1.95 bar
